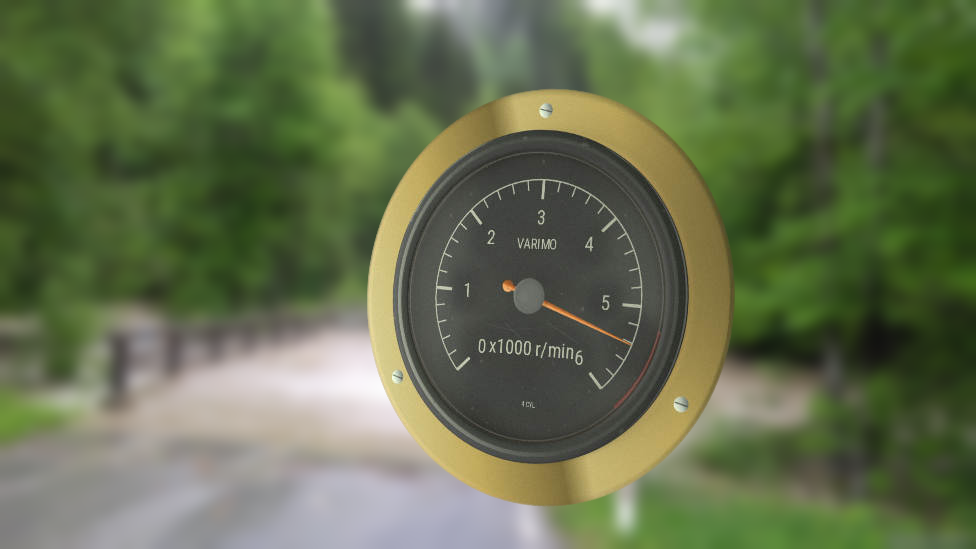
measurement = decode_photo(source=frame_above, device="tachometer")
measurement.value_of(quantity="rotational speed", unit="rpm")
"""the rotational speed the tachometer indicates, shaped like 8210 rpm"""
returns 5400 rpm
